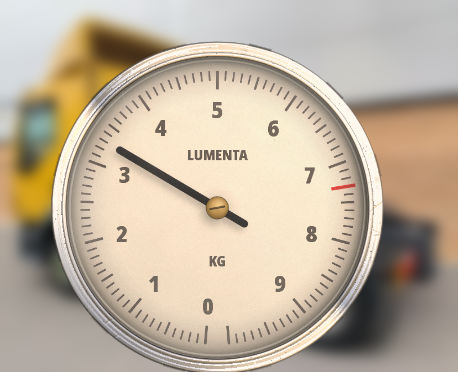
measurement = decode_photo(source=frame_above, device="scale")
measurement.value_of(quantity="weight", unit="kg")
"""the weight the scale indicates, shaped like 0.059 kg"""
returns 3.3 kg
